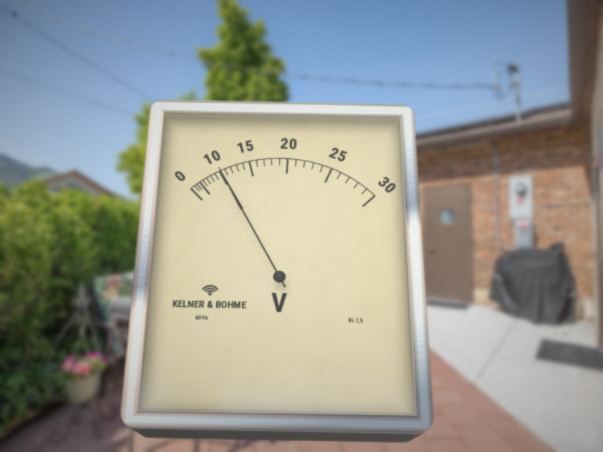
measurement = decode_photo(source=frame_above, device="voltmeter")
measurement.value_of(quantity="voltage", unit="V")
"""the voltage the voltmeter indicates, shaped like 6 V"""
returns 10 V
